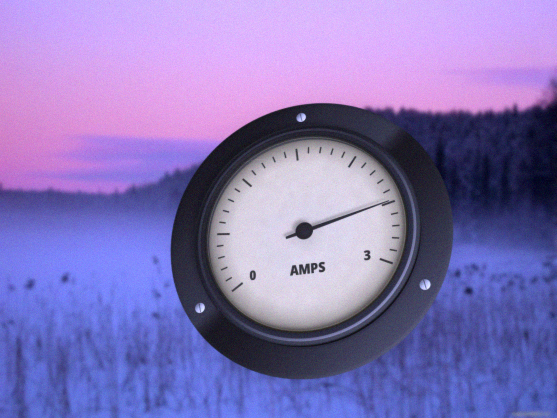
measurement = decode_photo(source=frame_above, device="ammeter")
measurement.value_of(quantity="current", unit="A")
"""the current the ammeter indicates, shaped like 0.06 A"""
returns 2.5 A
